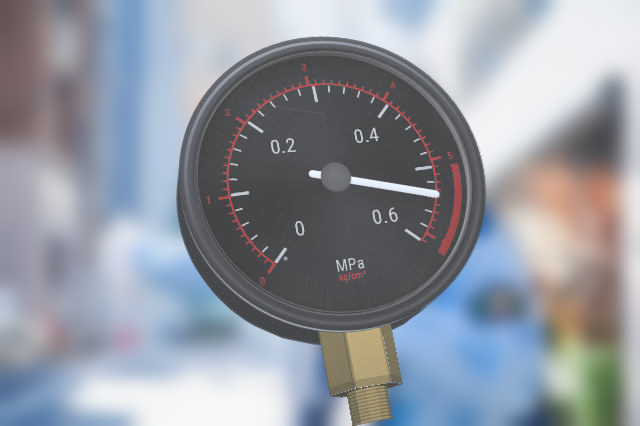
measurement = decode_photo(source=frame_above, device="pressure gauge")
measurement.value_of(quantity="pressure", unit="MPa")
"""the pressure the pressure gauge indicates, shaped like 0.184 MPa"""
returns 0.54 MPa
